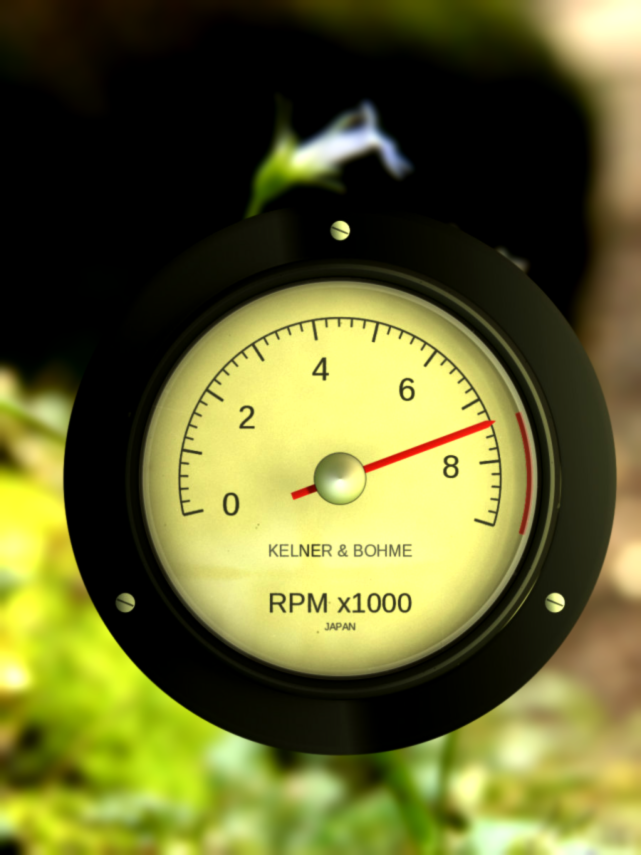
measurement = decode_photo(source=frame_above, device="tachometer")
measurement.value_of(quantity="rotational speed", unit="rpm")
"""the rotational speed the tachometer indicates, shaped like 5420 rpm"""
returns 7400 rpm
